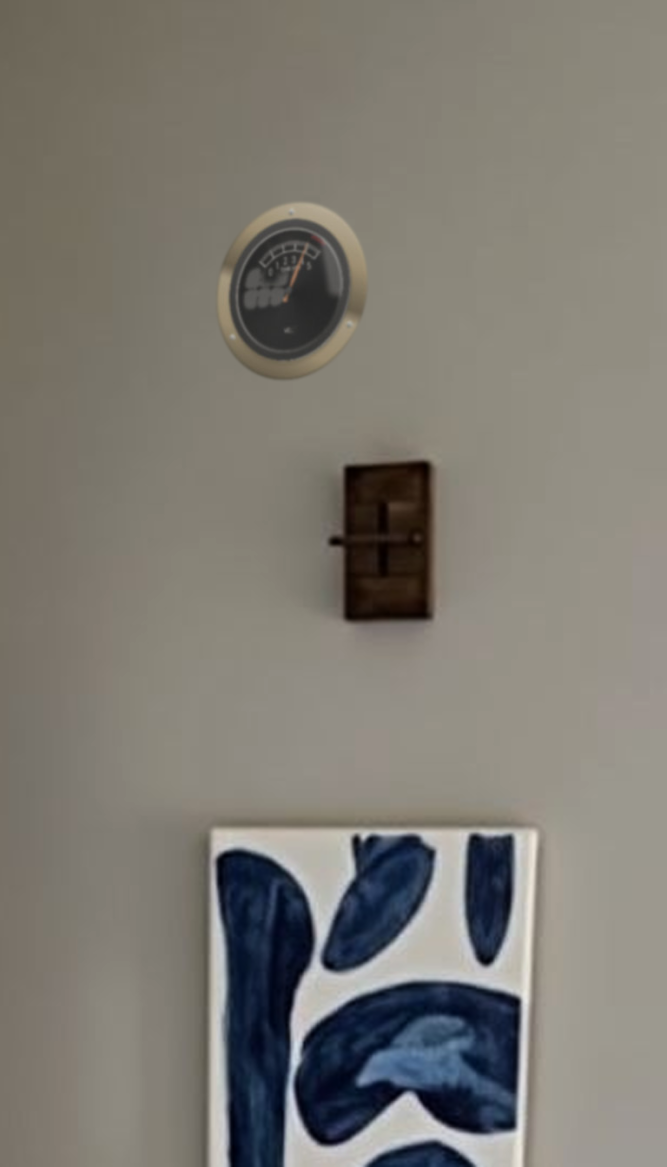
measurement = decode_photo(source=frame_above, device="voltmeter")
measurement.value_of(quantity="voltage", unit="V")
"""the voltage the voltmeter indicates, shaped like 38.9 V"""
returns 4 V
